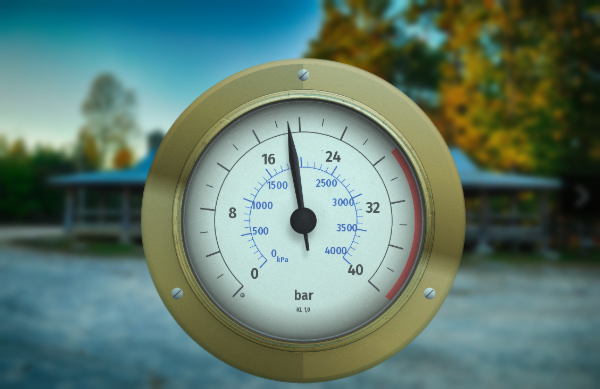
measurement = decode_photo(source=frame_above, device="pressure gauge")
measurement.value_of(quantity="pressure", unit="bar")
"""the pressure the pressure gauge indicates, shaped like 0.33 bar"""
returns 19 bar
